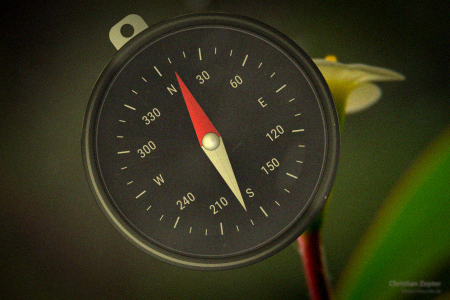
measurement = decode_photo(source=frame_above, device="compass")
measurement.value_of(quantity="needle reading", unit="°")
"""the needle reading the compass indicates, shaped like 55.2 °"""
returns 10 °
